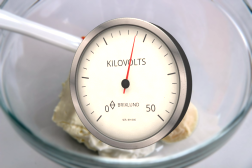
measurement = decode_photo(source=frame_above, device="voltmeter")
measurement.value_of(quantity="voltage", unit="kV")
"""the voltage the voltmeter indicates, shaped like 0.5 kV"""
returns 28 kV
